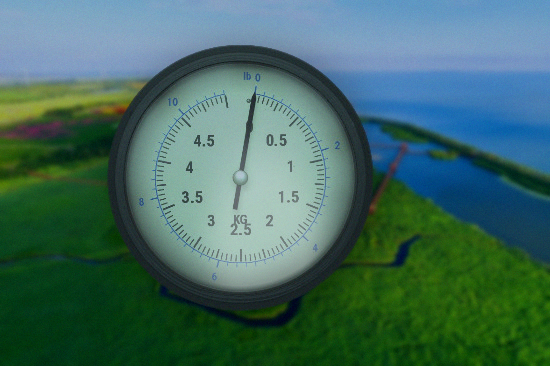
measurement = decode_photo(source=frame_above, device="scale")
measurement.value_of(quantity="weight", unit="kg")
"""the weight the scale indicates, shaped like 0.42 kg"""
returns 0 kg
